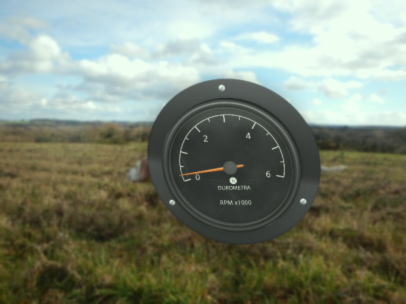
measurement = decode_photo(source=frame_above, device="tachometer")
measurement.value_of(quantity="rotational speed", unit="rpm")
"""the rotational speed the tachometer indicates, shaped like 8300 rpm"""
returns 250 rpm
